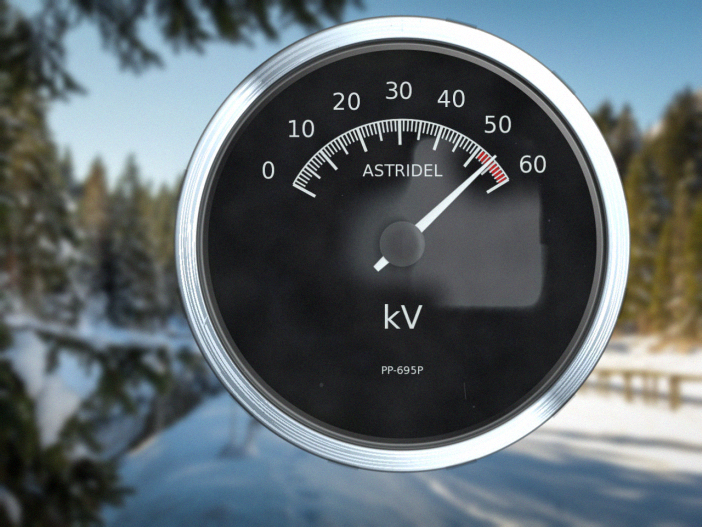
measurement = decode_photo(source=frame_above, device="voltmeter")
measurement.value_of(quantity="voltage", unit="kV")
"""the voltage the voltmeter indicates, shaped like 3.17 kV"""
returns 54 kV
